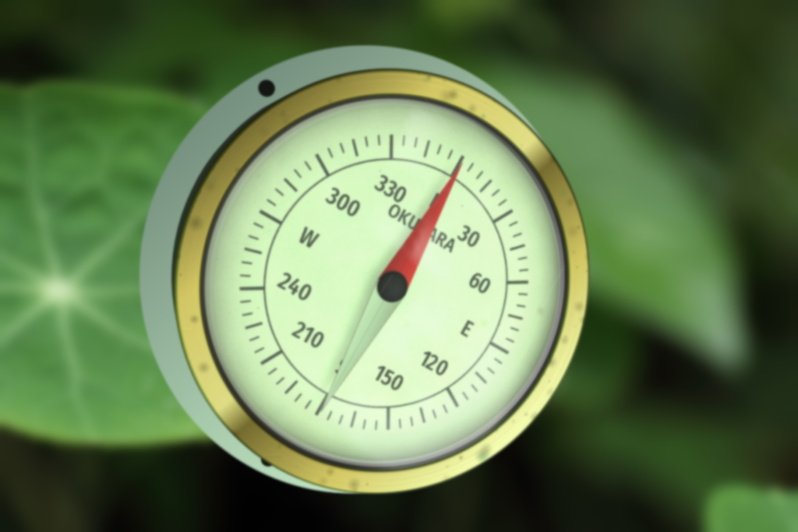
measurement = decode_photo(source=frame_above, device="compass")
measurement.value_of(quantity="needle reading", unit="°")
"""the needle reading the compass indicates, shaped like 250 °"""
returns 0 °
